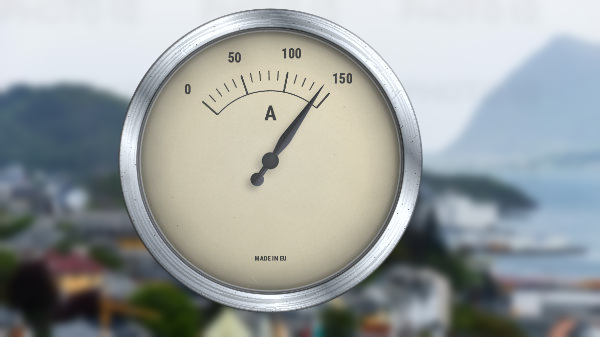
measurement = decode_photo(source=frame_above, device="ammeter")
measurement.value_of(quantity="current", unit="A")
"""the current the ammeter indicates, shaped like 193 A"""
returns 140 A
